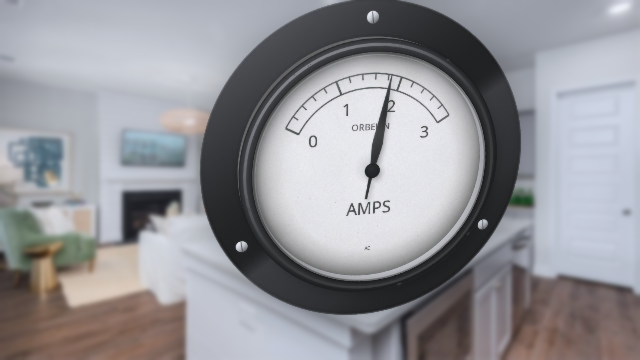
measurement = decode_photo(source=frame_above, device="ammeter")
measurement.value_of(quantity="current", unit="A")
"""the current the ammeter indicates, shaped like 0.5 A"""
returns 1.8 A
